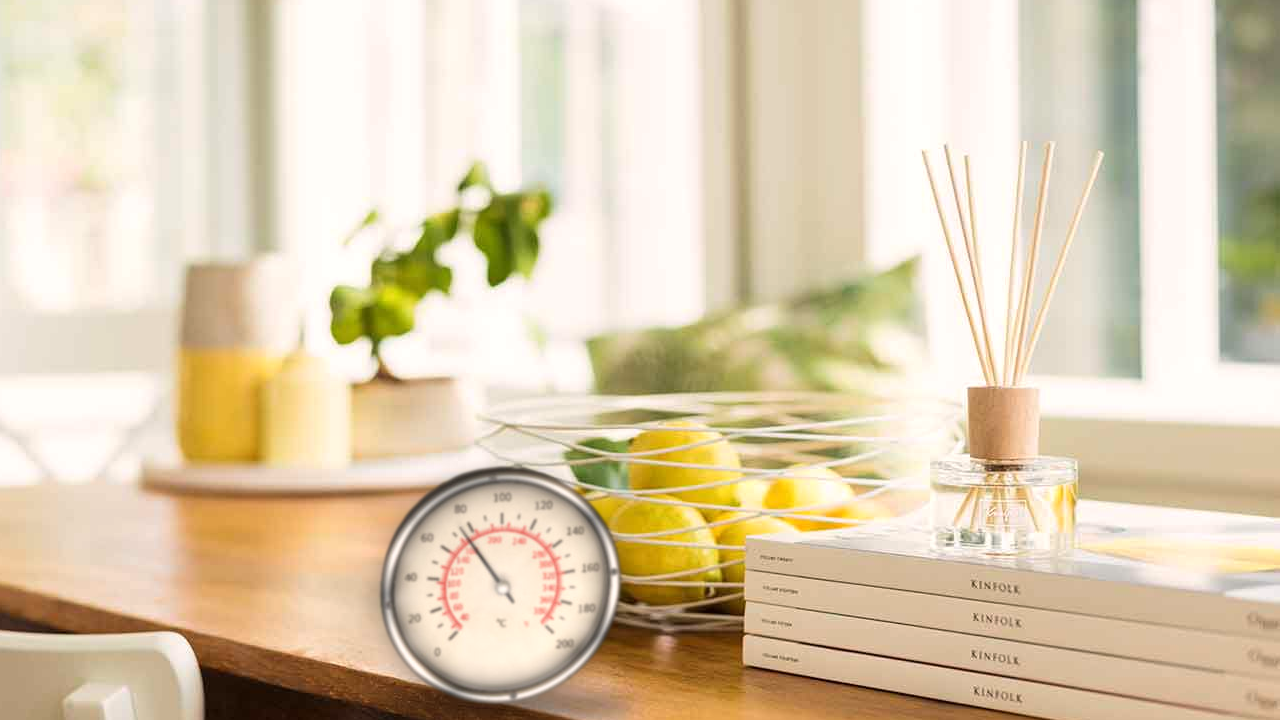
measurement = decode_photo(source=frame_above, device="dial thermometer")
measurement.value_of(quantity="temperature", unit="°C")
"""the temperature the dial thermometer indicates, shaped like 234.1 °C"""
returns 75 °C
